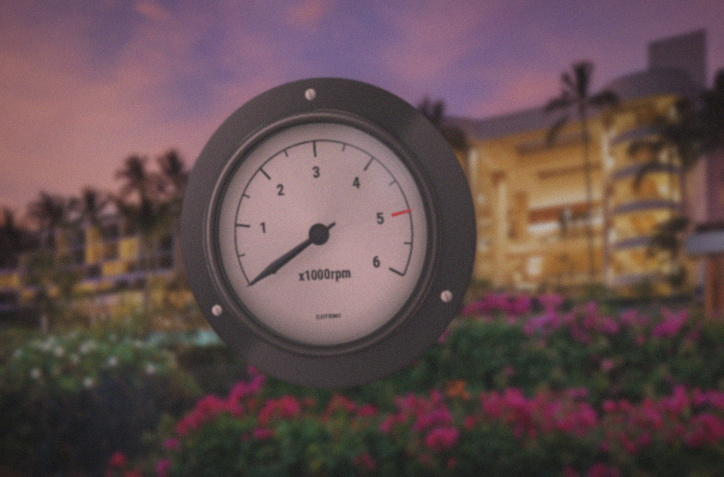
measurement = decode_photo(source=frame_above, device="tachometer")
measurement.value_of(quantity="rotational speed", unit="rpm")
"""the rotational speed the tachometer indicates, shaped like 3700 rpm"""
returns 0 rpm
